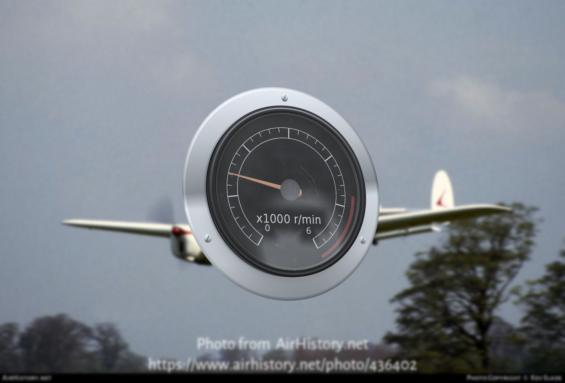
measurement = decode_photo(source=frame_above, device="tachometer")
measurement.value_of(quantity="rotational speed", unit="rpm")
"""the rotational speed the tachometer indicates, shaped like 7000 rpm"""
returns 1400 rpm
